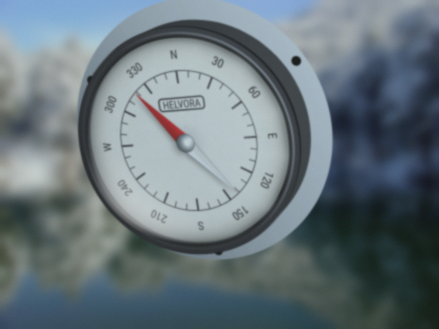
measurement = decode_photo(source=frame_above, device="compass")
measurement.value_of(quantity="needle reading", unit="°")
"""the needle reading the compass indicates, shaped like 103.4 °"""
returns 320 °
